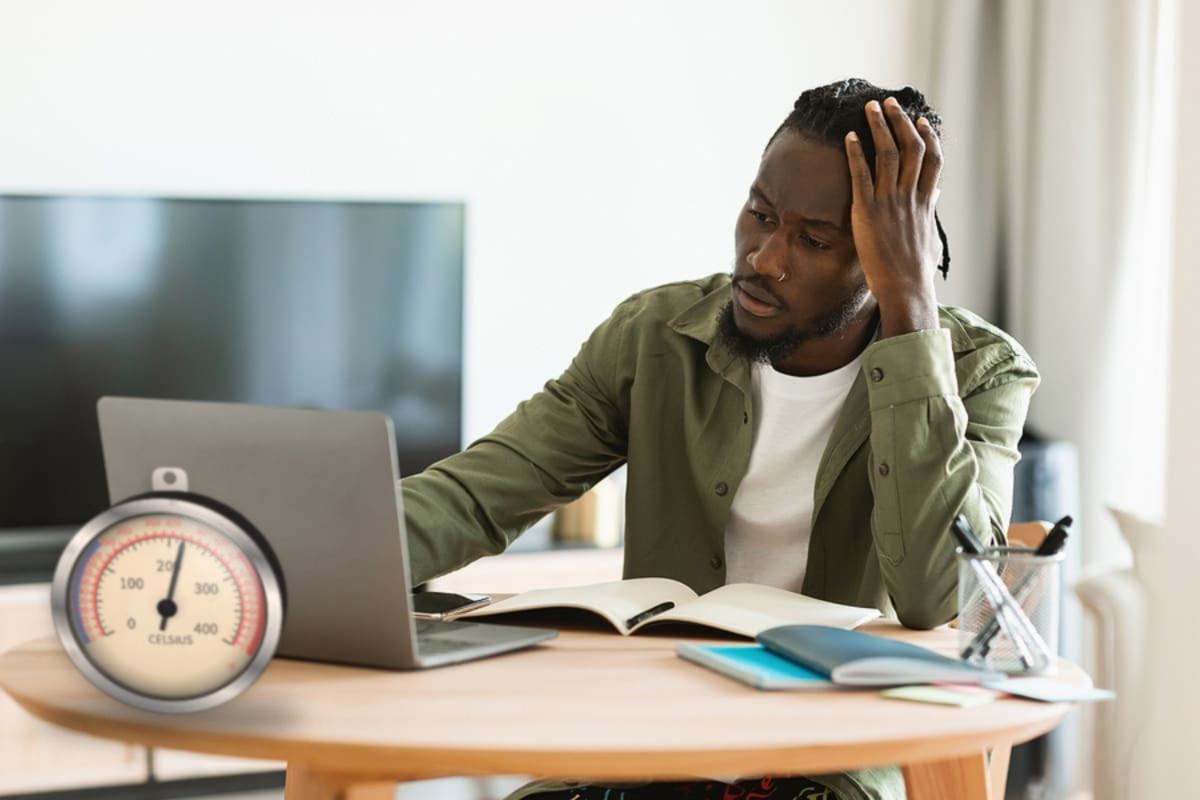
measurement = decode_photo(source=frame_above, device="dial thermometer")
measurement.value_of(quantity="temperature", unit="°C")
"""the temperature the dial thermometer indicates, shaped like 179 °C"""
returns 220 °C
